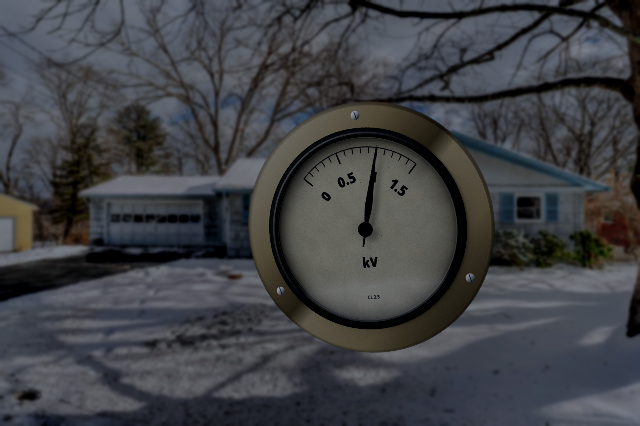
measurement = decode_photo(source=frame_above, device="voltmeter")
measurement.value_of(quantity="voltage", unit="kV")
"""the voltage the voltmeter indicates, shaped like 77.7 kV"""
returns 1 kV
